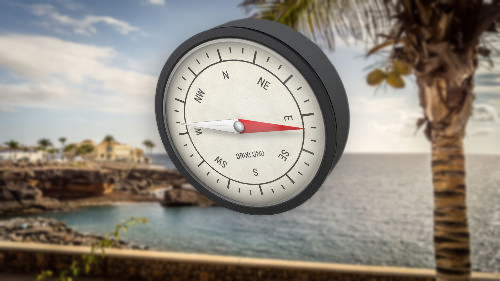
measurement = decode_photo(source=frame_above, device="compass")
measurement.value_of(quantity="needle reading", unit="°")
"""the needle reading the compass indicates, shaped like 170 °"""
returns 100 °
